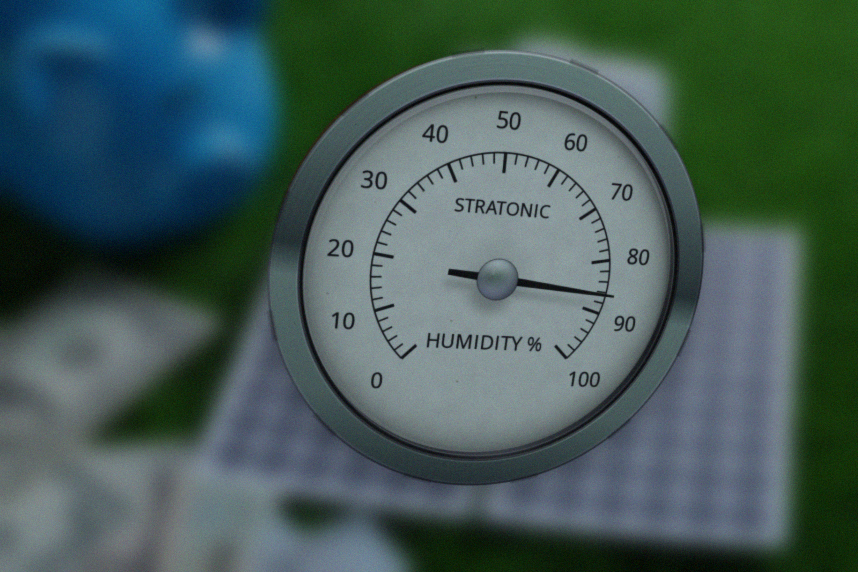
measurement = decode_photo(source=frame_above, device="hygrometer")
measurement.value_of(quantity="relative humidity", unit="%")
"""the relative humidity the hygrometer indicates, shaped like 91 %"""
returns 86 %
